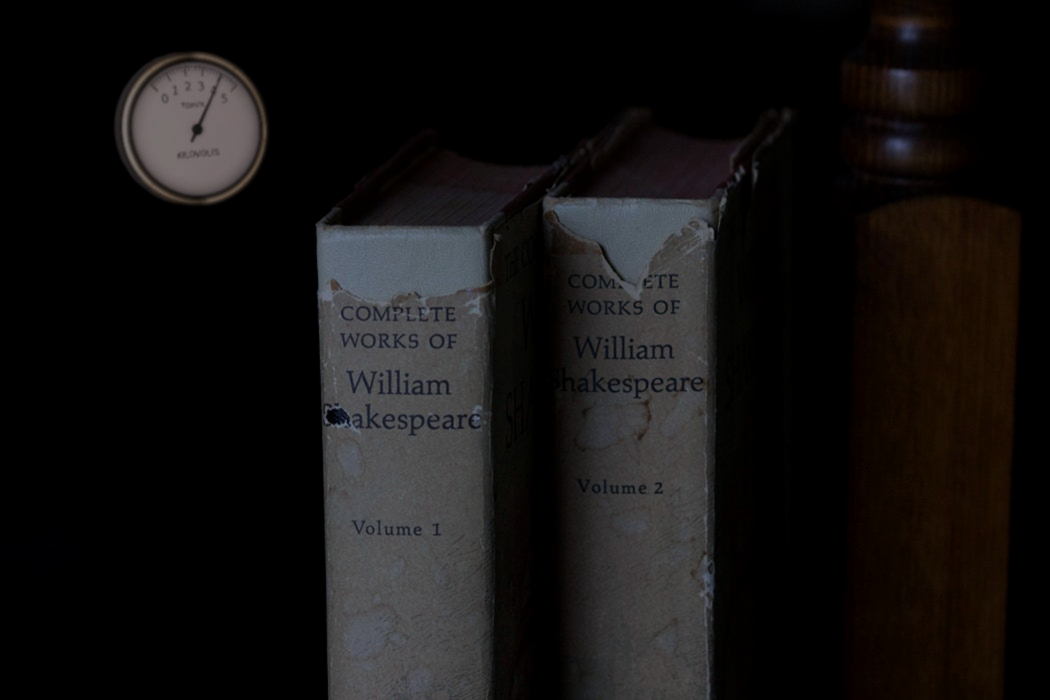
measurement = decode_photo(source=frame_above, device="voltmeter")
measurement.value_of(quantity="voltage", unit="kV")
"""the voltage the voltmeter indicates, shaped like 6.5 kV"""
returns 4 kV
